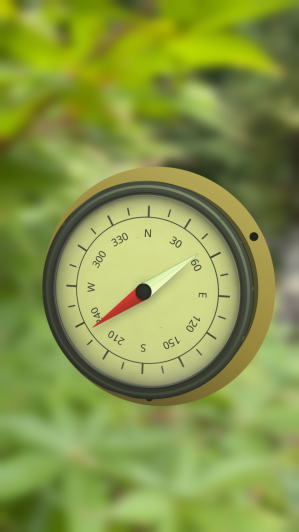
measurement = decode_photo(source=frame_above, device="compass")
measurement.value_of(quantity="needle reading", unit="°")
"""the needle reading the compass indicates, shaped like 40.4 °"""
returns 232.5 °
